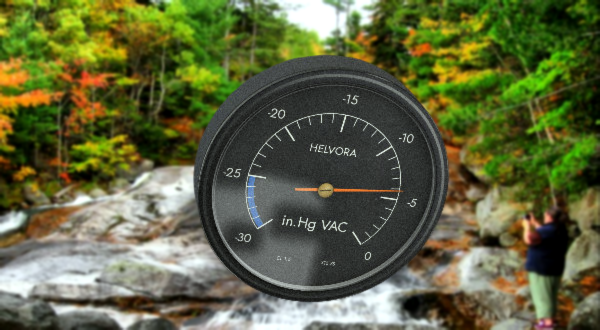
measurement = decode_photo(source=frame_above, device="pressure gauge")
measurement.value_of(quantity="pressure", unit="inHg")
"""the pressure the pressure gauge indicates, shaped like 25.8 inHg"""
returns -6 inHg
